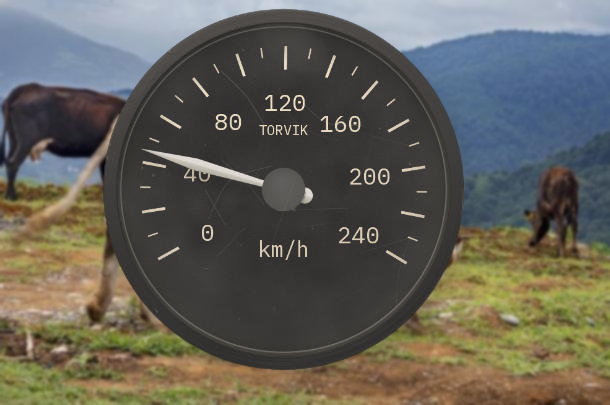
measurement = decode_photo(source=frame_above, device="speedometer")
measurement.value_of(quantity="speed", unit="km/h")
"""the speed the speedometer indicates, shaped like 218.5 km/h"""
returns 45 km/h
